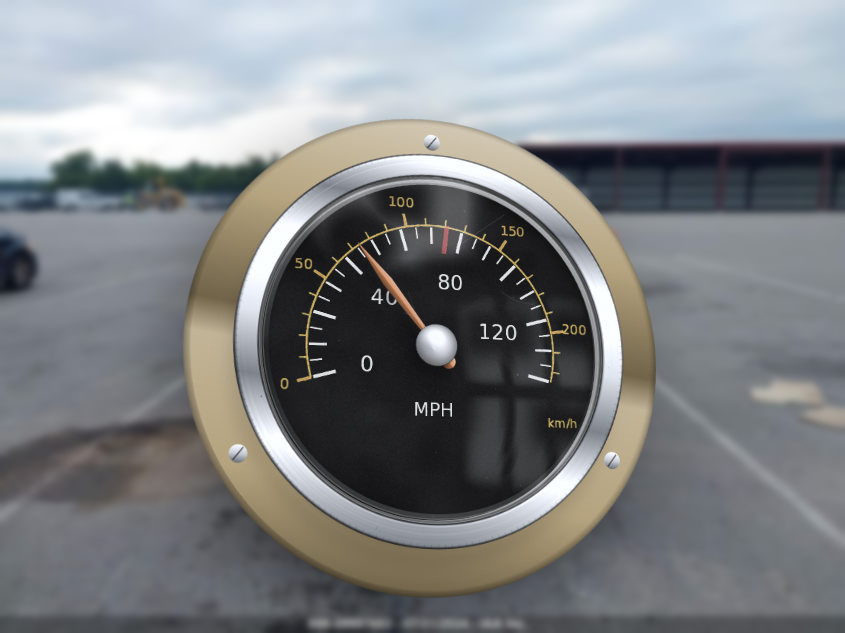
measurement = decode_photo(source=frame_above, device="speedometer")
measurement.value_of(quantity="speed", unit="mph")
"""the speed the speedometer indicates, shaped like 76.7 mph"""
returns 45 mph
